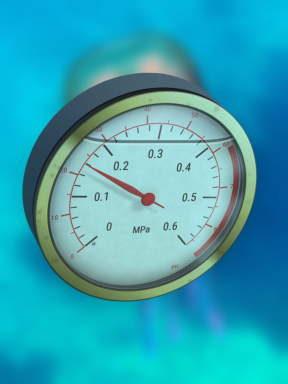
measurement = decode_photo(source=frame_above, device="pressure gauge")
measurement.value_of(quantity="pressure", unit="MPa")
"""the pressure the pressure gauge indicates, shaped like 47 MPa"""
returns 0.16 MPa
